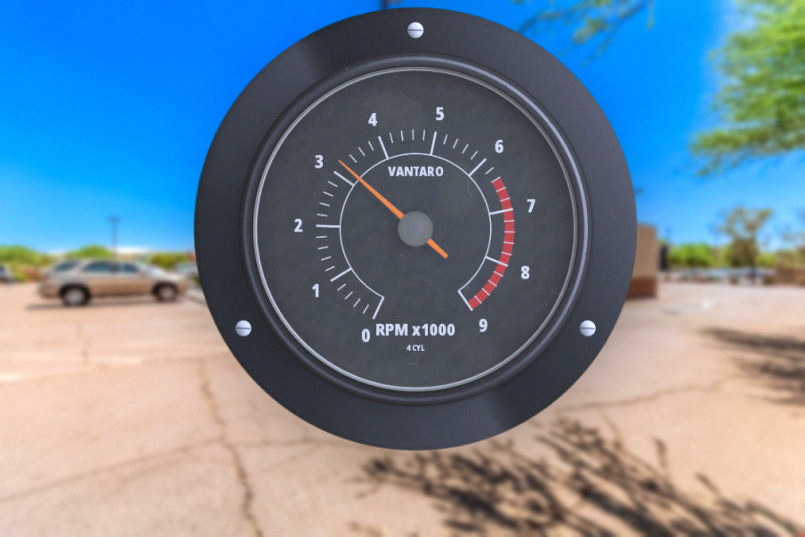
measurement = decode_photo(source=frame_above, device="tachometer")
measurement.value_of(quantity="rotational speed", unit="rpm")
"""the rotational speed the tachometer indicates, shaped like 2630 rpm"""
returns 3200 rpm
